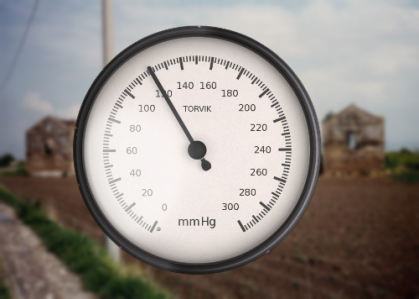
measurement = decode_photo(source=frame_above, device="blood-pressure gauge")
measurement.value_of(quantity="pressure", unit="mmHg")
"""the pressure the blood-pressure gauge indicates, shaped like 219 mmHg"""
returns 120 mmHg
